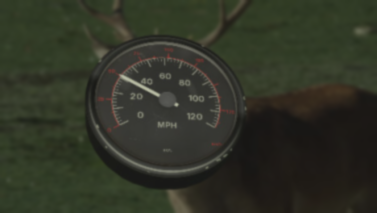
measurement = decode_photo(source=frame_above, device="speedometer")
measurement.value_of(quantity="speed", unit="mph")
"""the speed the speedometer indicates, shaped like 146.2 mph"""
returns 30 mph
